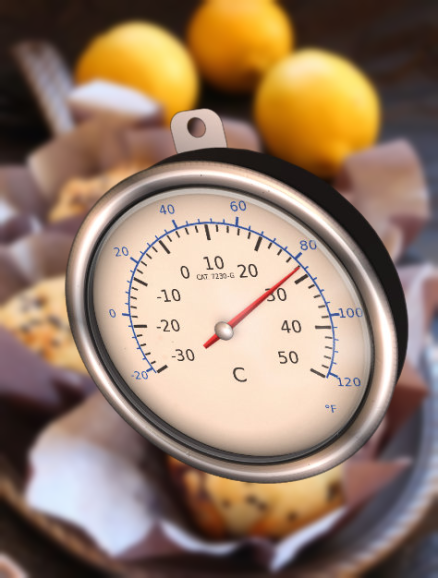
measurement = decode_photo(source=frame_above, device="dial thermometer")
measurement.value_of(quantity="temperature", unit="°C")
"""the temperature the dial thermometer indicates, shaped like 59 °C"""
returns 28 °C
